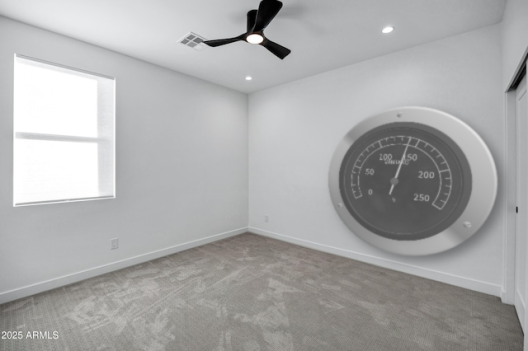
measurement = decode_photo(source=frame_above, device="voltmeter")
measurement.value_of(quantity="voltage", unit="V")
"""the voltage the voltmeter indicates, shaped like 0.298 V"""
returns 140 V
